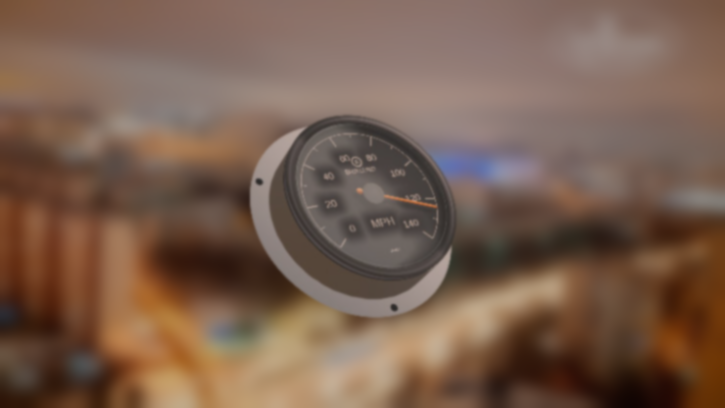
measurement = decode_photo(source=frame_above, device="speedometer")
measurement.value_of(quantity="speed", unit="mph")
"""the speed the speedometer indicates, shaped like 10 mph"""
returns 125 mph
